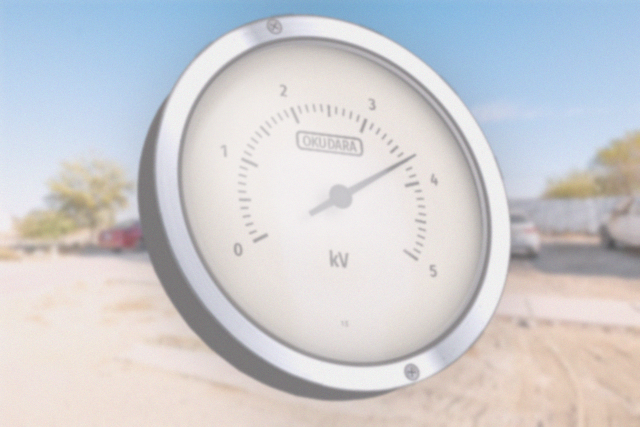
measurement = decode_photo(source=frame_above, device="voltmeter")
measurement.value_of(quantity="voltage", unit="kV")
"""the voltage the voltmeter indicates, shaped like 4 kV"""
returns 3.7 kV
